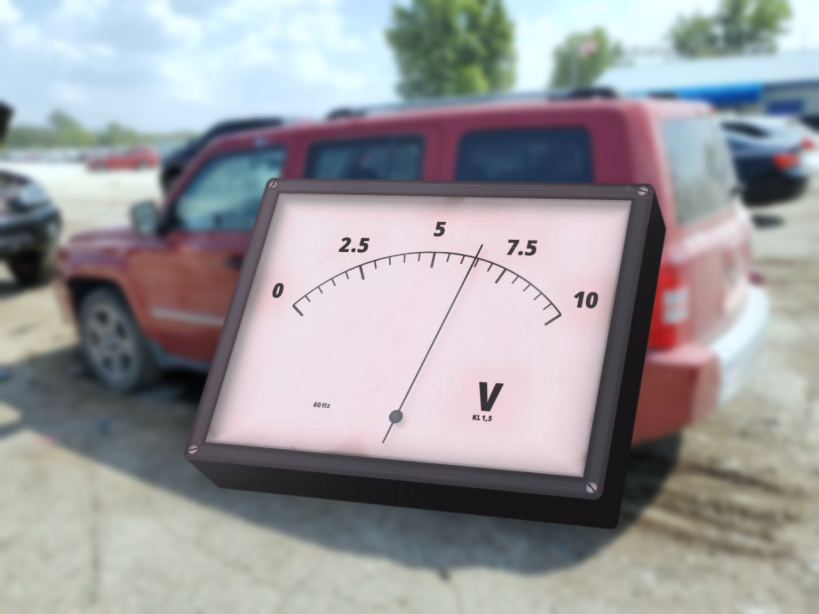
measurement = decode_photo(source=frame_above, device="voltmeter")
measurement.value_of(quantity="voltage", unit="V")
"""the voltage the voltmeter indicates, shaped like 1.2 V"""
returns 6.5 V
